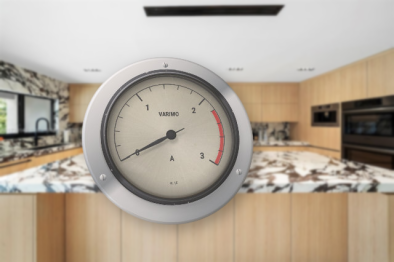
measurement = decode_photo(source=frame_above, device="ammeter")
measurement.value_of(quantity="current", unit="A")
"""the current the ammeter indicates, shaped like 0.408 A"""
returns 0 A
